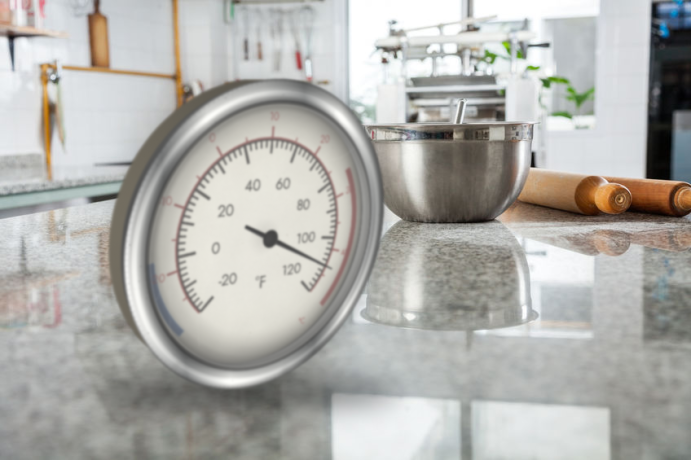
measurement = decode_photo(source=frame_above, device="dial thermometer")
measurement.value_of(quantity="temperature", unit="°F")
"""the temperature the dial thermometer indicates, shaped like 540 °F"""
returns 110 °F
